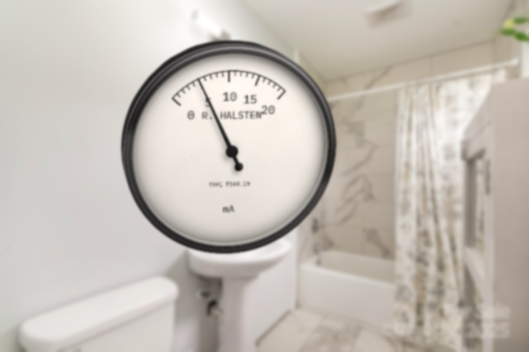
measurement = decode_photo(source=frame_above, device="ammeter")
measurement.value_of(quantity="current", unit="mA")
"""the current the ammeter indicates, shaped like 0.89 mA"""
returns 5 mA
